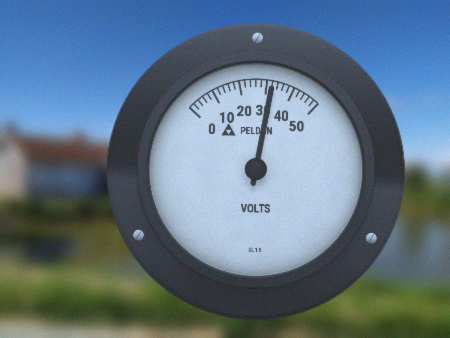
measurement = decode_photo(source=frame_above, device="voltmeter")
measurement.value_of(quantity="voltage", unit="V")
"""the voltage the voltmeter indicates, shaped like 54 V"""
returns 32 V
